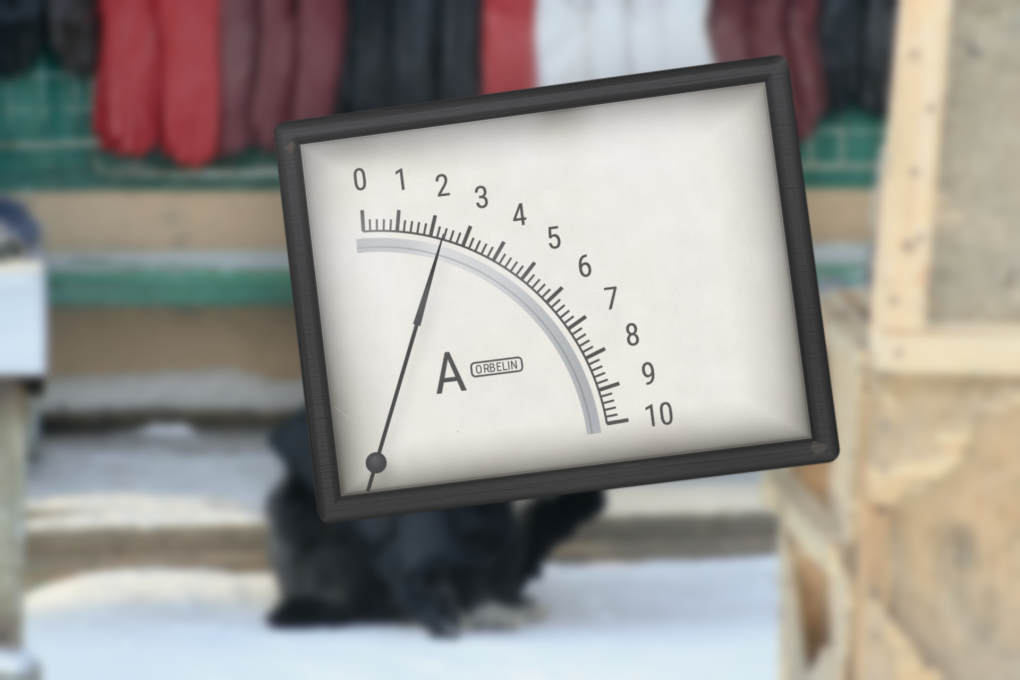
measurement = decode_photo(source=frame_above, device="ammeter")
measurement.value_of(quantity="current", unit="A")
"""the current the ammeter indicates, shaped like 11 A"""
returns 2.4 A
